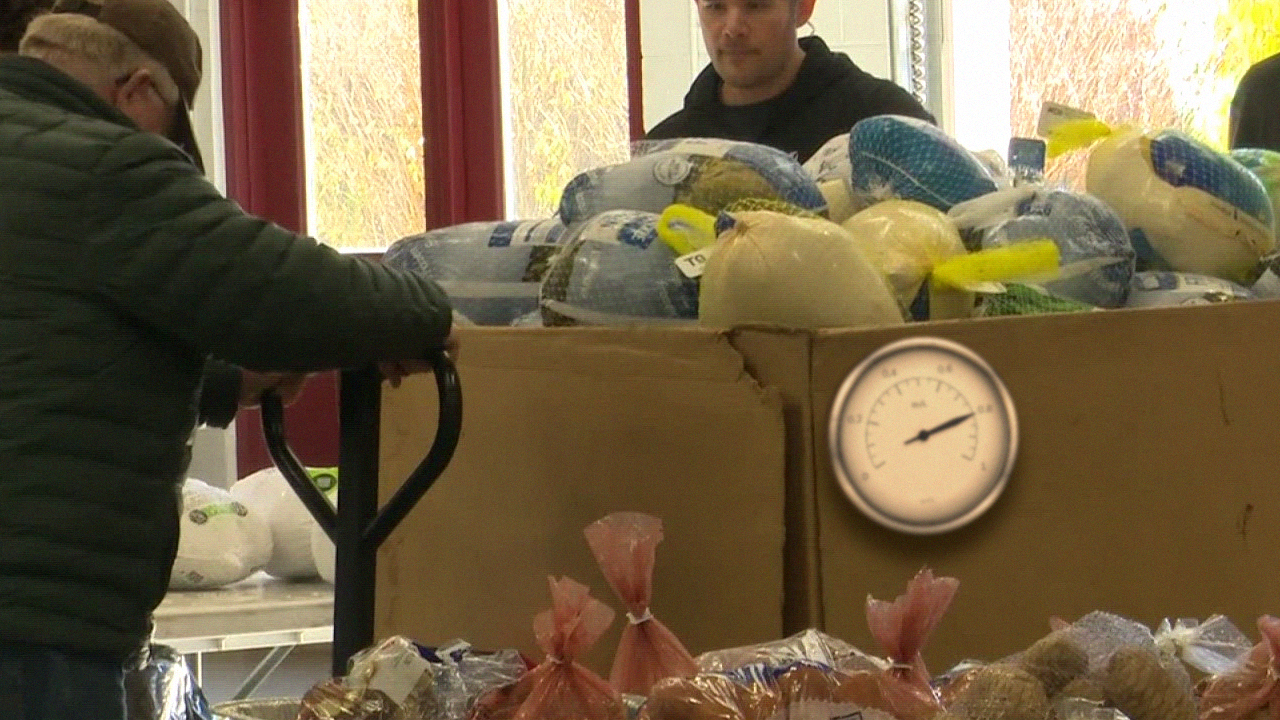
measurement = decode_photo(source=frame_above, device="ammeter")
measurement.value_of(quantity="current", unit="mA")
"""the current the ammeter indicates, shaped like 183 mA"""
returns 0.8 mA
